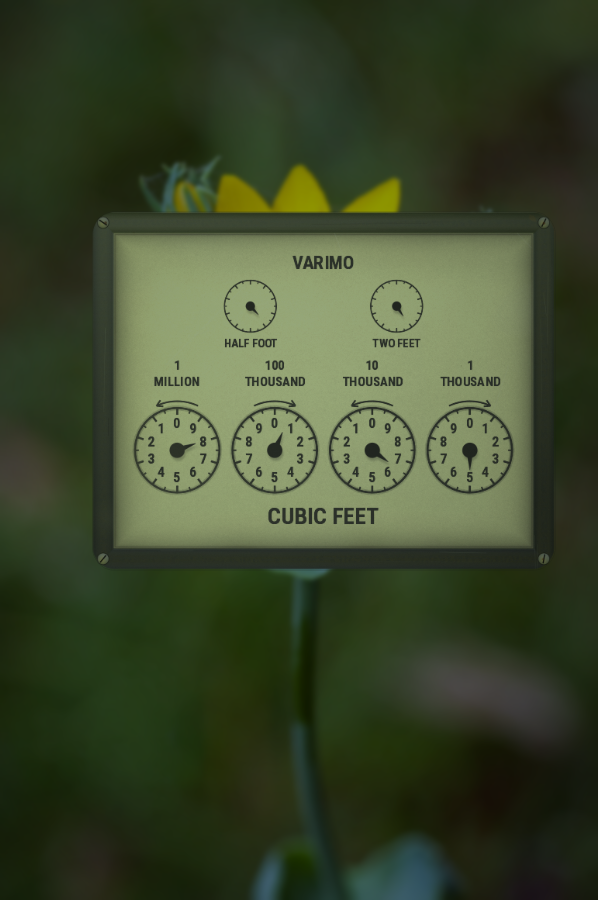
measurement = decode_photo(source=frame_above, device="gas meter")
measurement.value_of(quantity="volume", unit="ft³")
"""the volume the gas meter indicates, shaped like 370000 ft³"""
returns 806500 ft³
